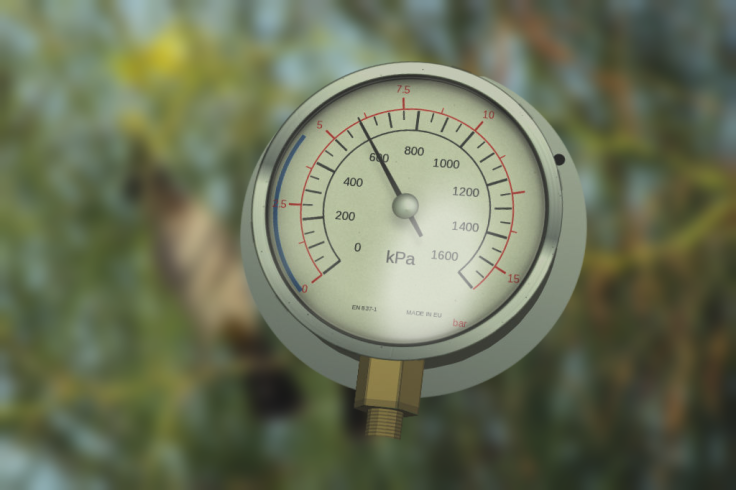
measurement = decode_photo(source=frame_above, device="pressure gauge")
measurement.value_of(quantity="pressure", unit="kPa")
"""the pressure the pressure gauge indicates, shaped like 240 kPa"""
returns 600 kPa
